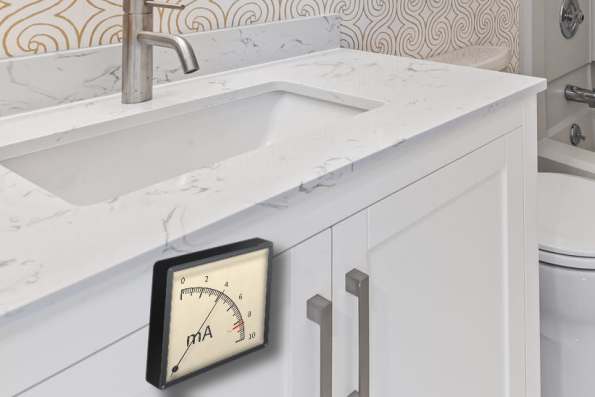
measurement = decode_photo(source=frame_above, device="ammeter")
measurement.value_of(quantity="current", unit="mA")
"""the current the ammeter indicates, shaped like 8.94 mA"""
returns 4 mA
